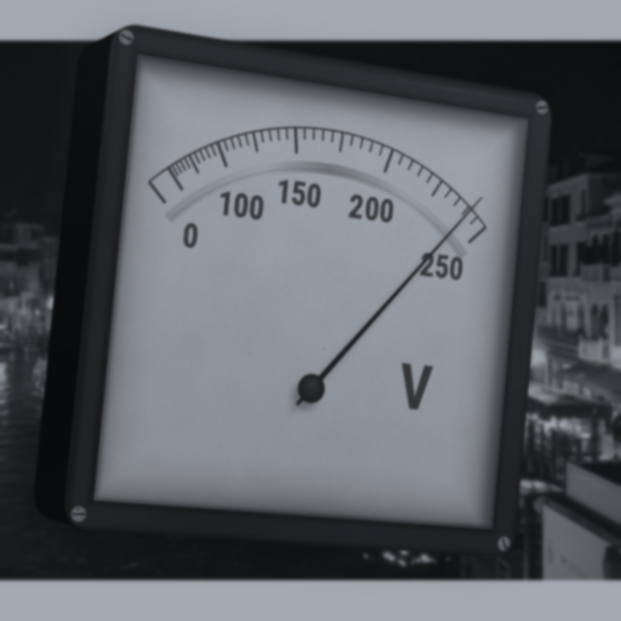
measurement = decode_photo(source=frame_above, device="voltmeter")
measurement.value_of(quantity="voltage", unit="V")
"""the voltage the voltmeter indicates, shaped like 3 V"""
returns 240 V
